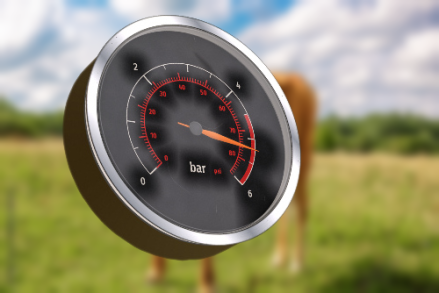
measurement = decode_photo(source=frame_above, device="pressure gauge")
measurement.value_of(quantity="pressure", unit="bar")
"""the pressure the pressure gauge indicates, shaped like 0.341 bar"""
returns 5.25 bar
